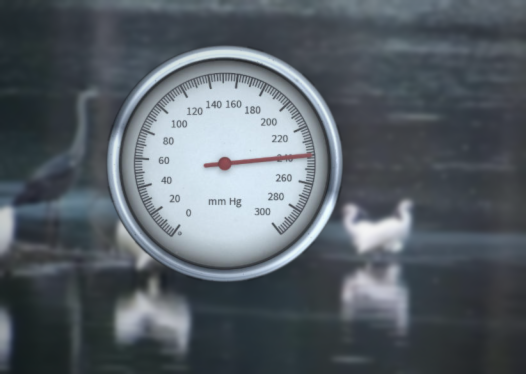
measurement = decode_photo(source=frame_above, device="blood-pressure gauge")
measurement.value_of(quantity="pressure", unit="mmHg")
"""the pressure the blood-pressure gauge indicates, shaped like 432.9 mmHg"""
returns 240 mmHg
